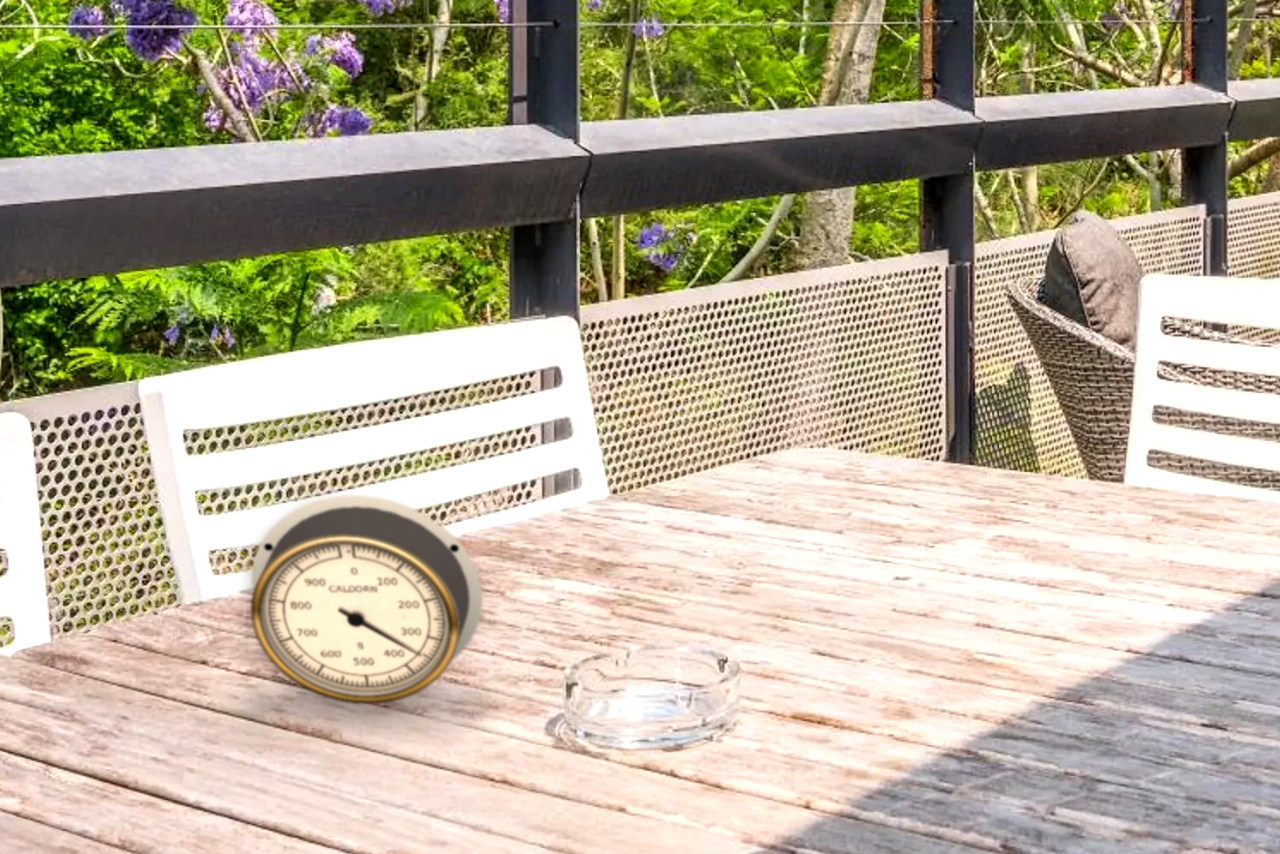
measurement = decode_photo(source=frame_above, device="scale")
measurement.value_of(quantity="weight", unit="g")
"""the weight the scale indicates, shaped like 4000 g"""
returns 350 g
